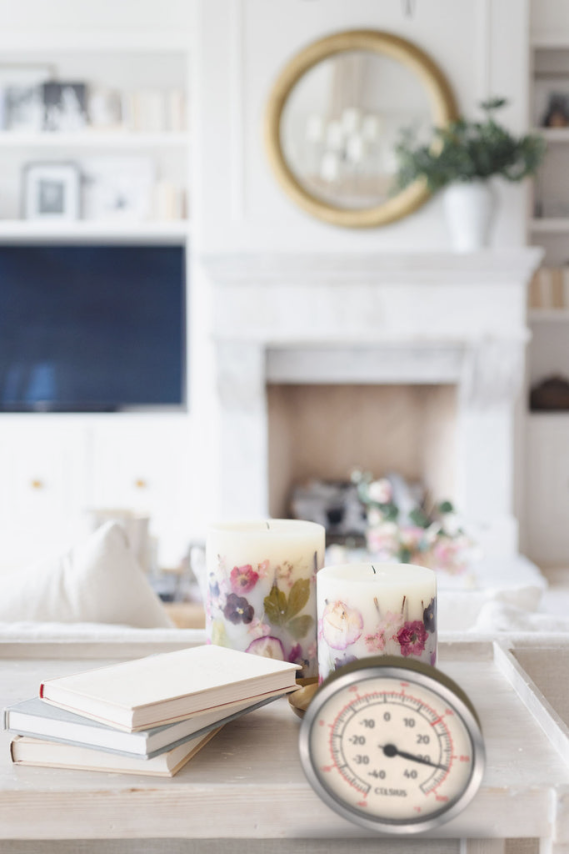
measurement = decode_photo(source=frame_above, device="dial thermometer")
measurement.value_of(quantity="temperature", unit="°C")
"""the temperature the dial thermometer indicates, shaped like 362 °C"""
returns 30 °C
